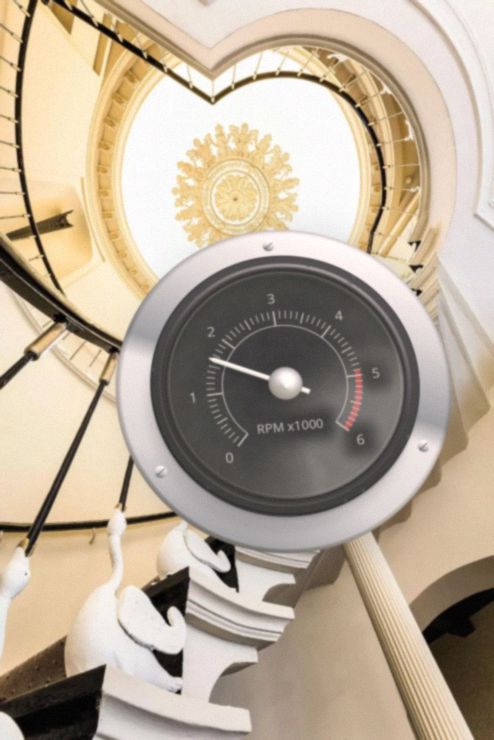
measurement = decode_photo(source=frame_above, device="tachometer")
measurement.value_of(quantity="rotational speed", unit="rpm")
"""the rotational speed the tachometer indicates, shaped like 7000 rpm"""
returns 1600 rpm
